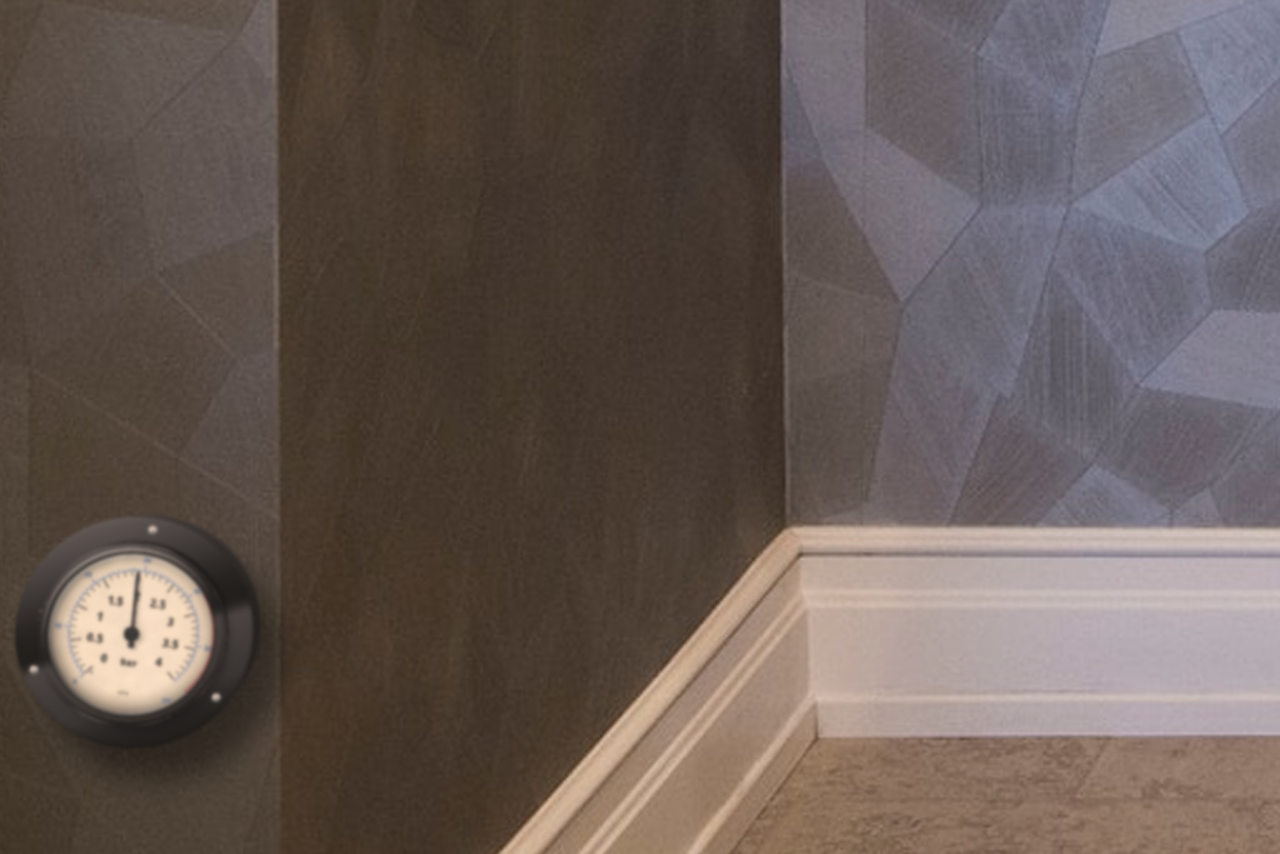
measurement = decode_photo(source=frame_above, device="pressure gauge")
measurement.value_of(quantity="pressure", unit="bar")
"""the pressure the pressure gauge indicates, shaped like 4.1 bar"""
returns 2 bar
